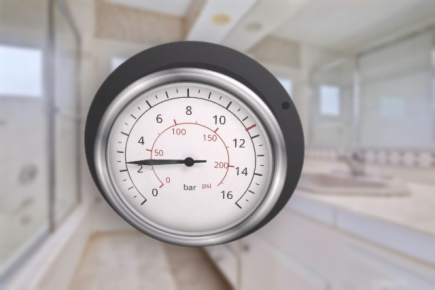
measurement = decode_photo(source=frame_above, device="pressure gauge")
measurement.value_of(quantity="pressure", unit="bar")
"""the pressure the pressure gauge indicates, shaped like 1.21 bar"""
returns 2.5 bar
